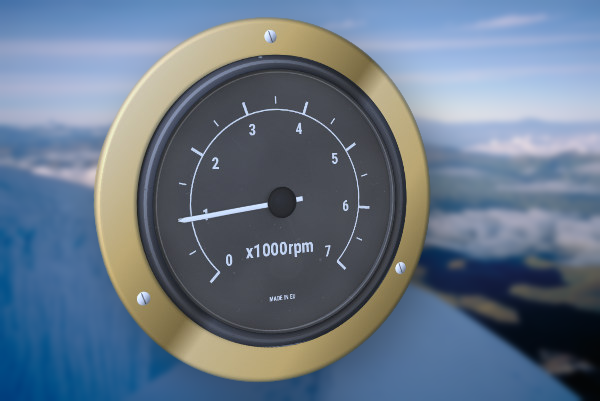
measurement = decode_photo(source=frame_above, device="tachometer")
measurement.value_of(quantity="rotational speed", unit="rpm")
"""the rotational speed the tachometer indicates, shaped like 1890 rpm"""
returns 1000 rpm
